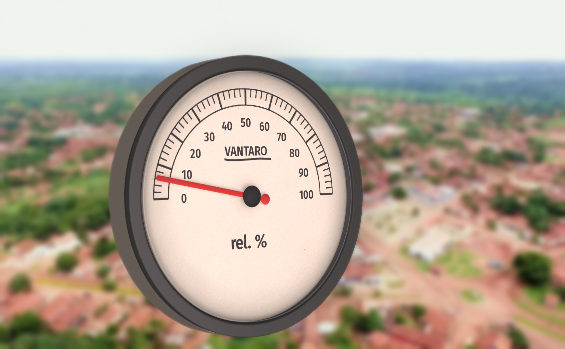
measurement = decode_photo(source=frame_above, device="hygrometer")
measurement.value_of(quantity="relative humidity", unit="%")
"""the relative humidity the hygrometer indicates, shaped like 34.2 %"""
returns 6 %
